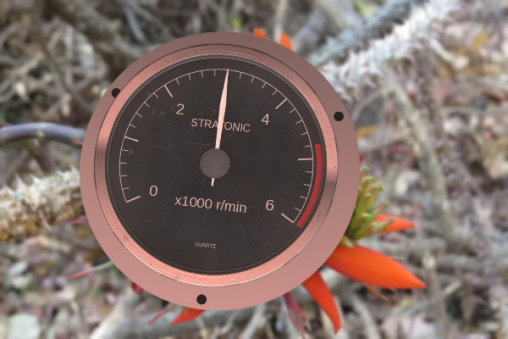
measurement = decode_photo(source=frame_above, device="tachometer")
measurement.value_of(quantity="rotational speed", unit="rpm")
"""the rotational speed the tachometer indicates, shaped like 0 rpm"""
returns 3000 rpm
